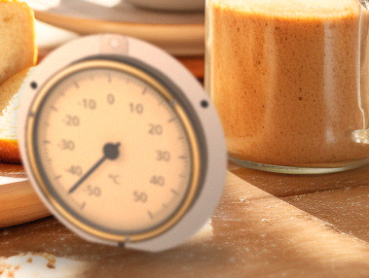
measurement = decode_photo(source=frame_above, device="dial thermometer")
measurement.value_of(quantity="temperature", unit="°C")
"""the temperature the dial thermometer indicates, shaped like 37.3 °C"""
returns -45 °C
